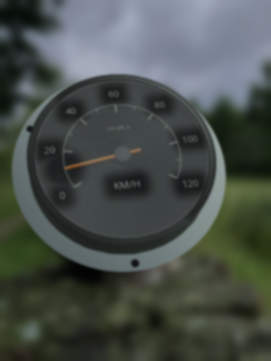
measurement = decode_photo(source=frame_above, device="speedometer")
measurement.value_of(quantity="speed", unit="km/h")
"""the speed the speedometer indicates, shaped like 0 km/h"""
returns 10 km/h
